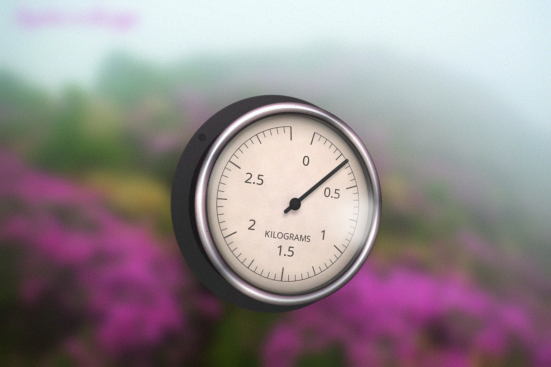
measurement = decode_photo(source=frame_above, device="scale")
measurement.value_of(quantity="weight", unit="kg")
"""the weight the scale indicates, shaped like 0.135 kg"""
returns 0.3 kg
